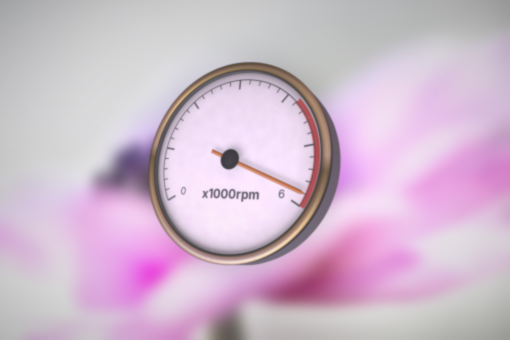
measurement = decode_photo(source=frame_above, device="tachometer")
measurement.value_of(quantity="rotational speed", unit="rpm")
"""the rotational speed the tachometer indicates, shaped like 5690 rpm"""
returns 5800 rpm
